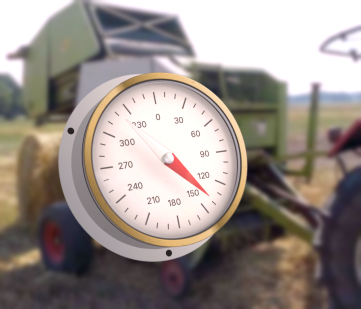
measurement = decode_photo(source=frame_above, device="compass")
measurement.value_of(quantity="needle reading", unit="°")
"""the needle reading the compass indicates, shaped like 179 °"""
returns 140 °
